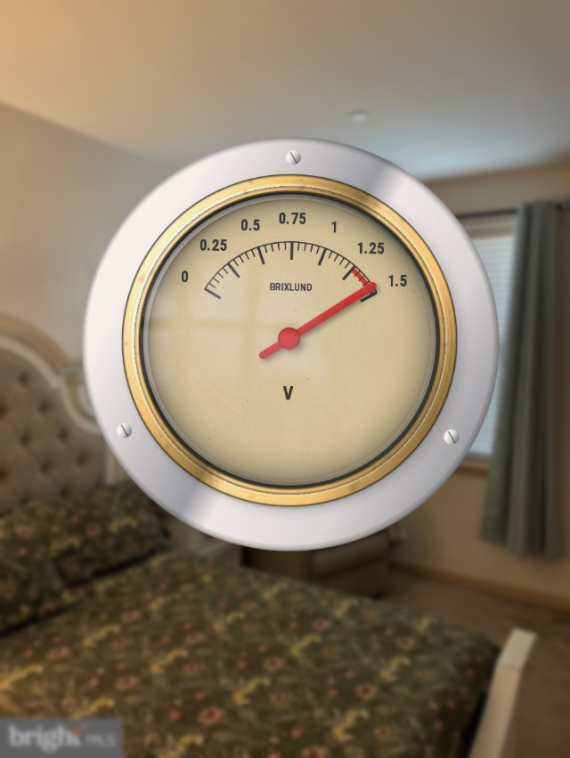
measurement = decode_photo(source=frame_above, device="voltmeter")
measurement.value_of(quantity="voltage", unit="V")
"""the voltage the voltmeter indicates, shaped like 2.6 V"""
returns 1.45 V
